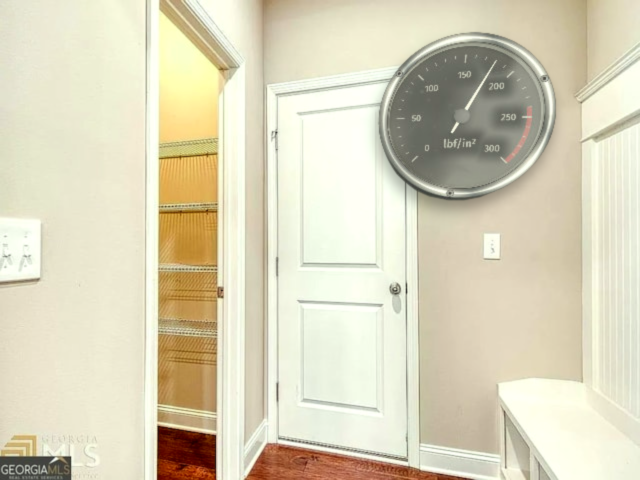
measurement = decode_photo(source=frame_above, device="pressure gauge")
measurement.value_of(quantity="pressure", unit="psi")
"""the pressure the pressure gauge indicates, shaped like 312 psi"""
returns 180 psi
